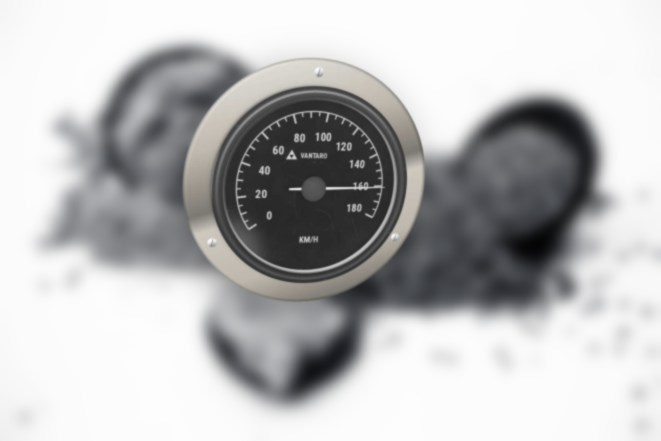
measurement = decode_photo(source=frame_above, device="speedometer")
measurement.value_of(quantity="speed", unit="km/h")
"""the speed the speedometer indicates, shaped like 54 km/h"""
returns 160 km/h
